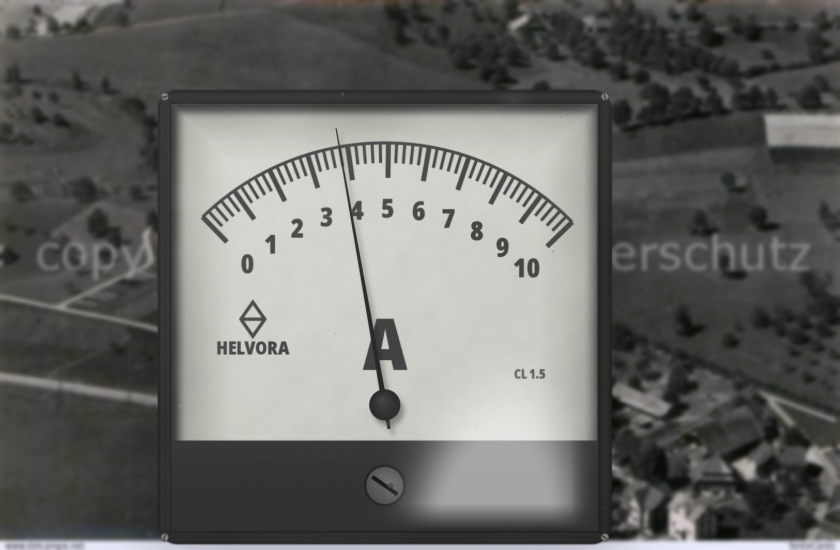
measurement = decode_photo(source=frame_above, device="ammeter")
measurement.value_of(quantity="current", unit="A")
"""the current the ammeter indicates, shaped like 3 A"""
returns 3.8 A
